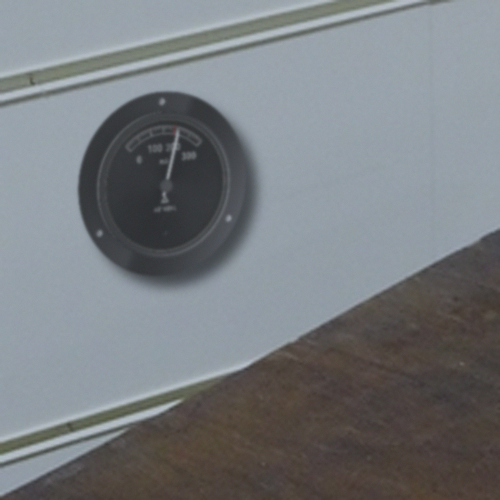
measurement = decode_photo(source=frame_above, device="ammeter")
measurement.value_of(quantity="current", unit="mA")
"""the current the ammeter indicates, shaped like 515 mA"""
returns 200 mA
